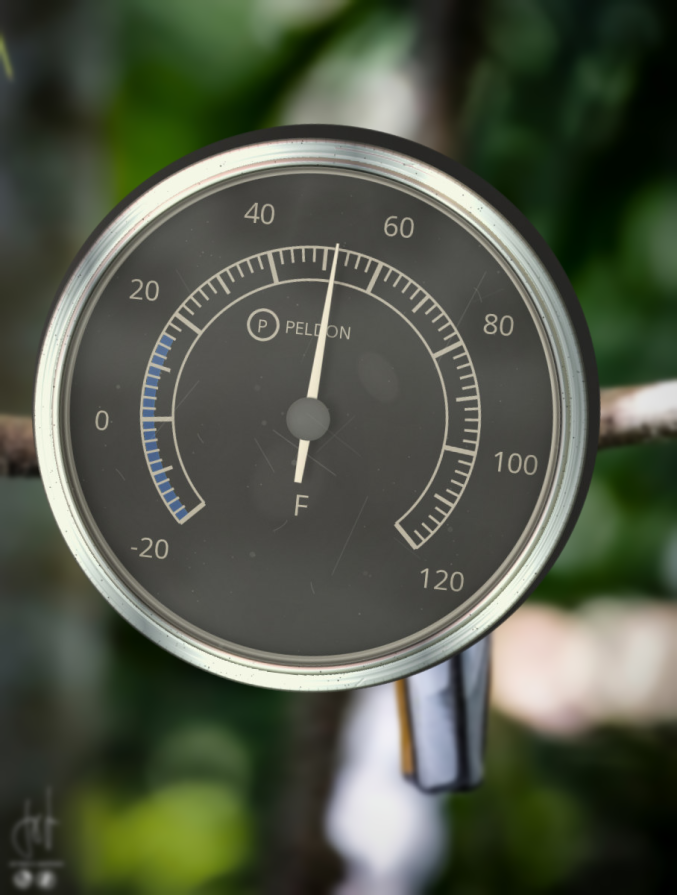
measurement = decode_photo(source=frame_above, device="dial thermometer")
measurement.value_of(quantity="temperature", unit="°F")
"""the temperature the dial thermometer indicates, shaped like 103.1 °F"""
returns 52 °F
